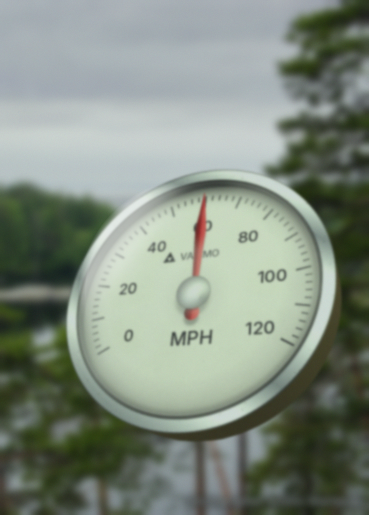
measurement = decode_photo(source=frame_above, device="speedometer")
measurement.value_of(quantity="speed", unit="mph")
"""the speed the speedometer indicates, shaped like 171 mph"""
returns 60 mph
